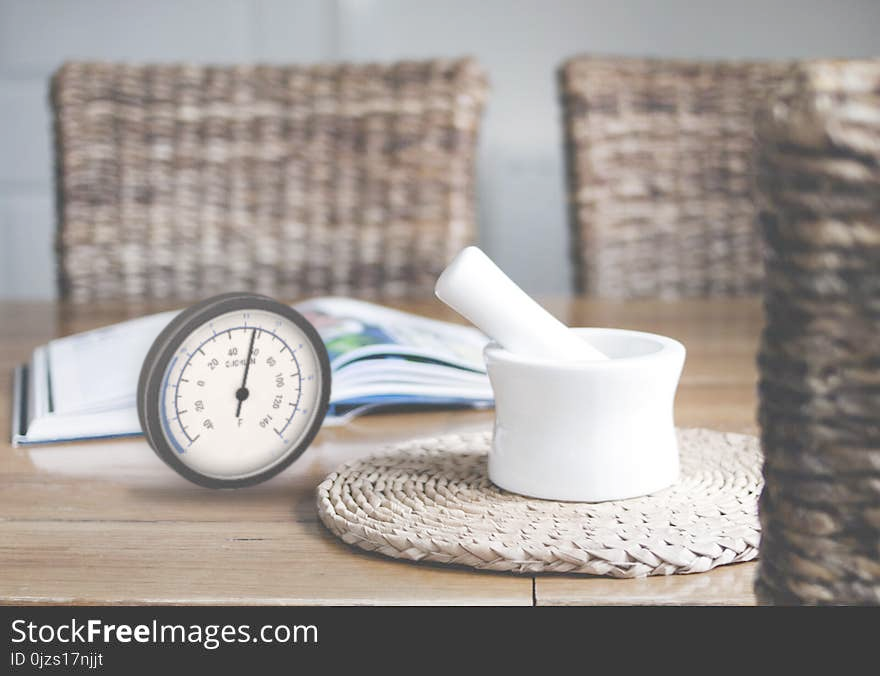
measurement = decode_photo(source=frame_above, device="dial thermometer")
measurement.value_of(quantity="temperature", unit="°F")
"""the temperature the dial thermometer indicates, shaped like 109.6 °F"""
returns 55 °F
